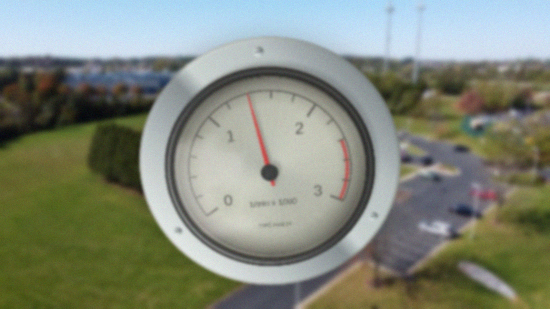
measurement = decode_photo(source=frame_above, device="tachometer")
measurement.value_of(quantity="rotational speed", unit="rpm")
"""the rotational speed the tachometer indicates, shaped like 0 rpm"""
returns 1400 rpm
